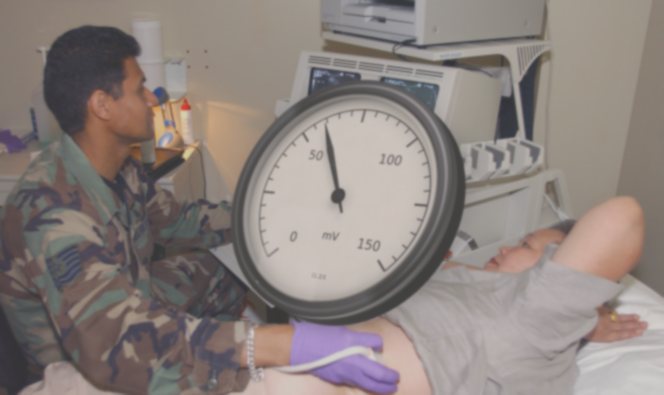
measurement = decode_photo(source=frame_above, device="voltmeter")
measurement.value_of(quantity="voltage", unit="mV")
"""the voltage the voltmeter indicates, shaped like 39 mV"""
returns 60 mV
